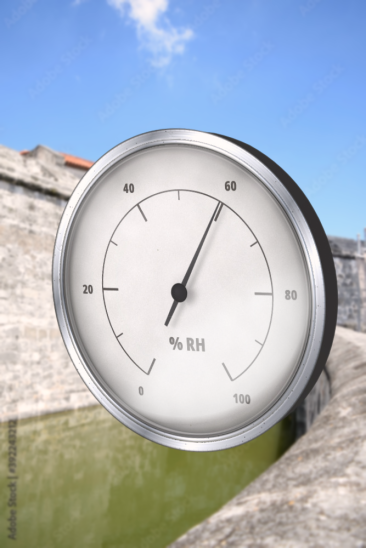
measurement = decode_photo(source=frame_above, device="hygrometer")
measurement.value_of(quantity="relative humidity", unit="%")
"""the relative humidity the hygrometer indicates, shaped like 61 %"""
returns 60 %
